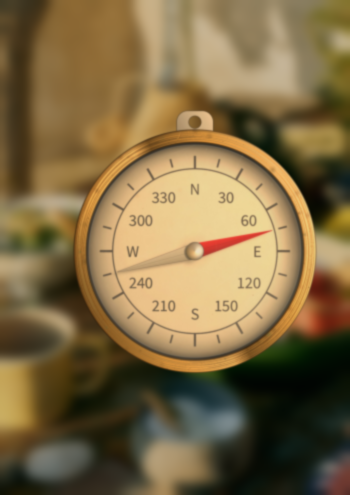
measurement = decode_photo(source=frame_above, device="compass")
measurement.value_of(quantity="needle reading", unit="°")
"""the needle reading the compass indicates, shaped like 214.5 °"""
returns 75 °
